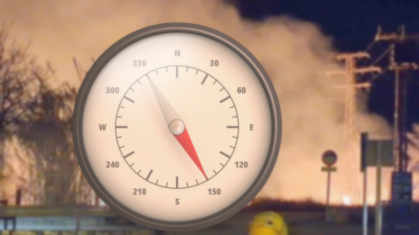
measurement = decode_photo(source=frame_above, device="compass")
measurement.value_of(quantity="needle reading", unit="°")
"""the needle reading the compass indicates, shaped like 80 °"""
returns 150 °
